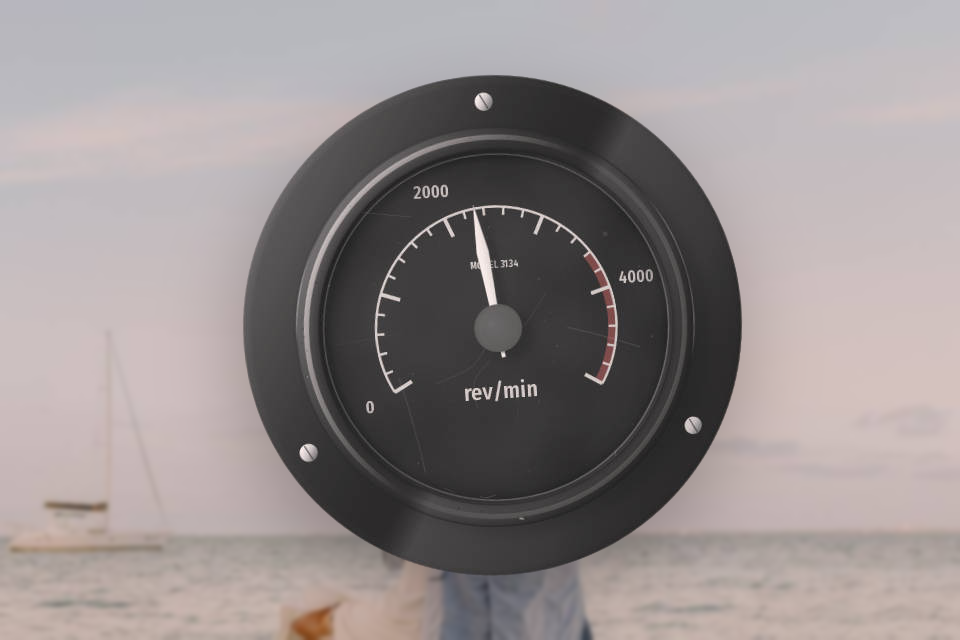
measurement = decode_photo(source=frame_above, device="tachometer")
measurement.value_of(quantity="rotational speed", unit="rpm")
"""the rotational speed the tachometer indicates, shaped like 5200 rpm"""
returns 2300 rpm
